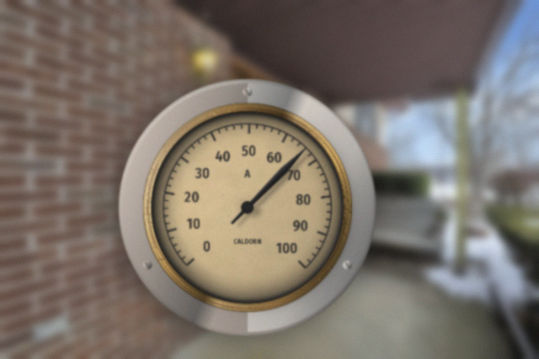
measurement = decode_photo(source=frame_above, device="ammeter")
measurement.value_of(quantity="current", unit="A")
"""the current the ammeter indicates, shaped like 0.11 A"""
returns 66 A
